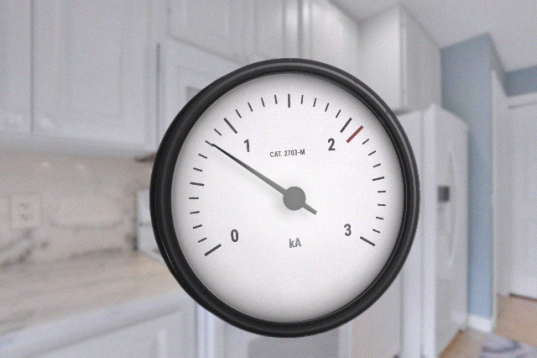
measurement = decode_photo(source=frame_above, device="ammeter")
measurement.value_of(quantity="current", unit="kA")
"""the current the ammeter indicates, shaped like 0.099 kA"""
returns 0.8 kA
